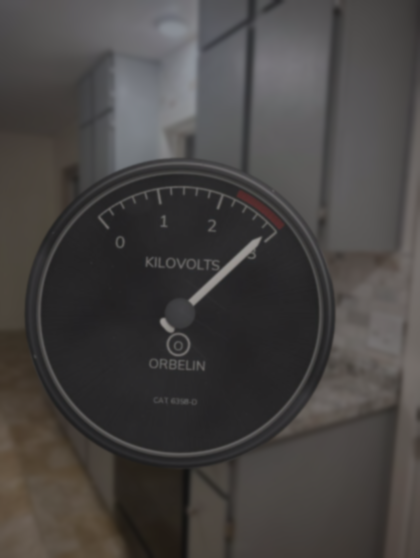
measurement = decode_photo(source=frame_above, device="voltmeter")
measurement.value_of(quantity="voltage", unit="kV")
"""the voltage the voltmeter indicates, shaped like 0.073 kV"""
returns 2.9 kV
